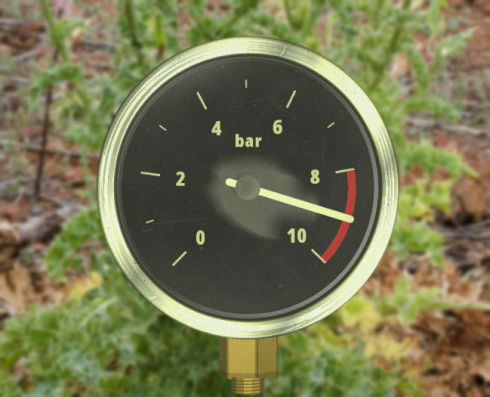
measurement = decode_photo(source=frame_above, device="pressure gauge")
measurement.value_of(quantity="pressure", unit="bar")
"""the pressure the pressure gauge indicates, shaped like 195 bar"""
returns 9 bar
